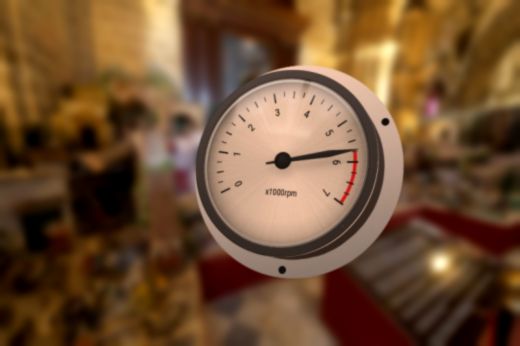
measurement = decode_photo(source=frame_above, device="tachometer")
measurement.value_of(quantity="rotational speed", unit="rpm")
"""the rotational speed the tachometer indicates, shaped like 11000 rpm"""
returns 5750 rpm
